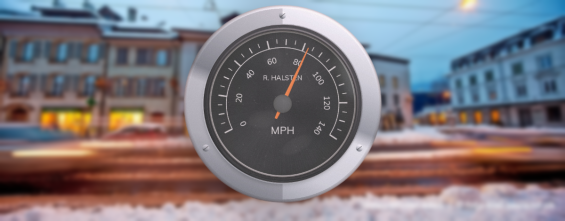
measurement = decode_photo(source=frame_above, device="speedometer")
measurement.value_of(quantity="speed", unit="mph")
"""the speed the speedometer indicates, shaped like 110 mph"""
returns 82.5 mph
